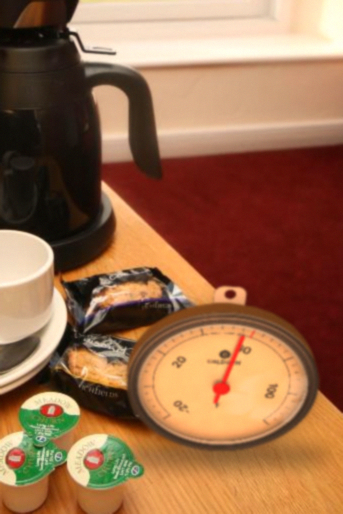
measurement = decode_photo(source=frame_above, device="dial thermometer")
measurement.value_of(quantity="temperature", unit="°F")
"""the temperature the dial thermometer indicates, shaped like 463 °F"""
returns 56 °F
